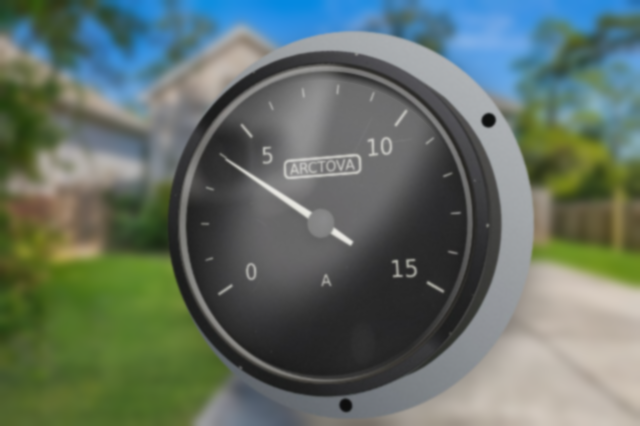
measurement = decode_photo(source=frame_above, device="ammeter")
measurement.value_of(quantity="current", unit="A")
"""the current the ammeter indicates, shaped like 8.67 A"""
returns 4 A
